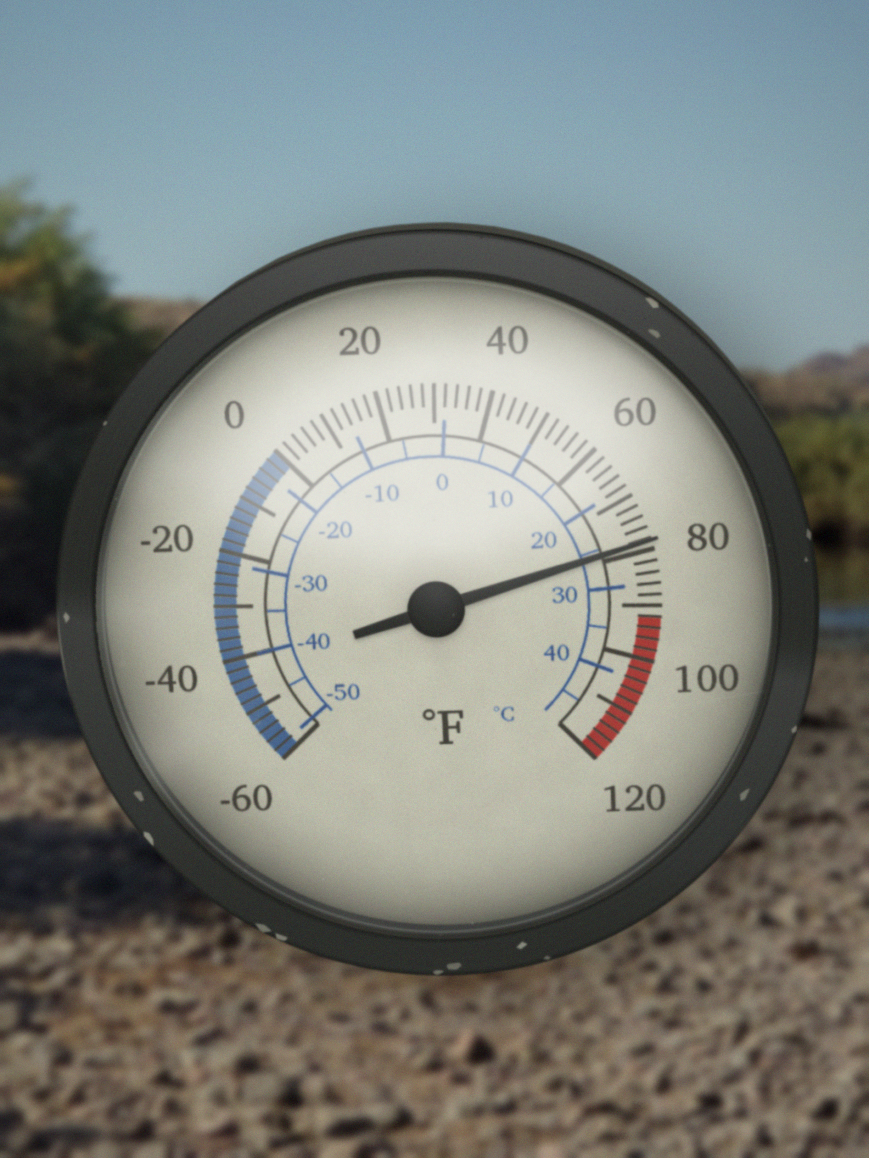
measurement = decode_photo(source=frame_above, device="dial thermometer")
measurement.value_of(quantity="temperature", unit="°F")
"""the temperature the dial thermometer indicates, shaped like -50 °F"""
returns 78 °F
